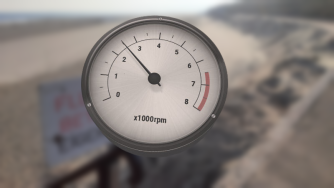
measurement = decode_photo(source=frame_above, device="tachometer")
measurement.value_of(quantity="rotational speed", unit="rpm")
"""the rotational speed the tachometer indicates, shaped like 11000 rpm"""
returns 2500 rpm
